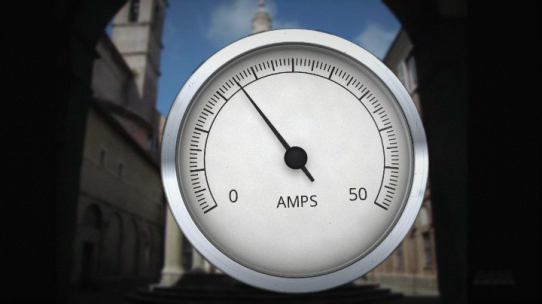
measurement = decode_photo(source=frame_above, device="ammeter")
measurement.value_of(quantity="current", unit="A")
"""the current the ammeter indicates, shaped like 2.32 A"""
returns 17.5 A
